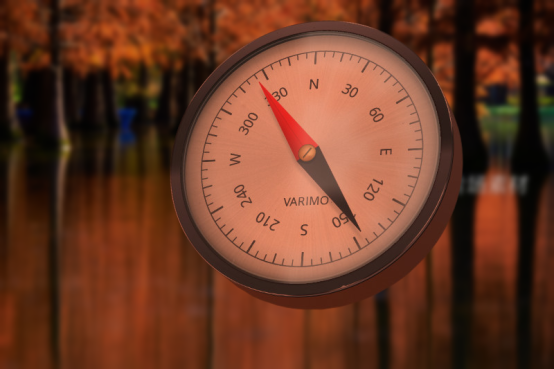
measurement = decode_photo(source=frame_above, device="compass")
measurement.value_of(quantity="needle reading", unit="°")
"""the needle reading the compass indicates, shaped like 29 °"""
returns 325 °
